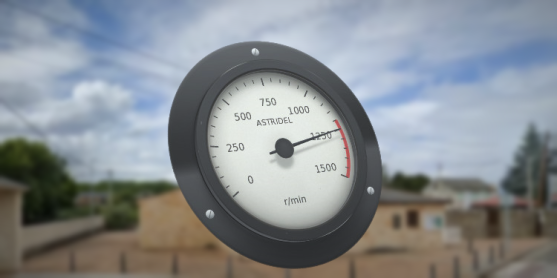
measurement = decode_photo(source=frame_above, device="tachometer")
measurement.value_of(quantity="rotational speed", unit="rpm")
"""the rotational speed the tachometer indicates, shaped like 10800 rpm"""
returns 1250 rpm
